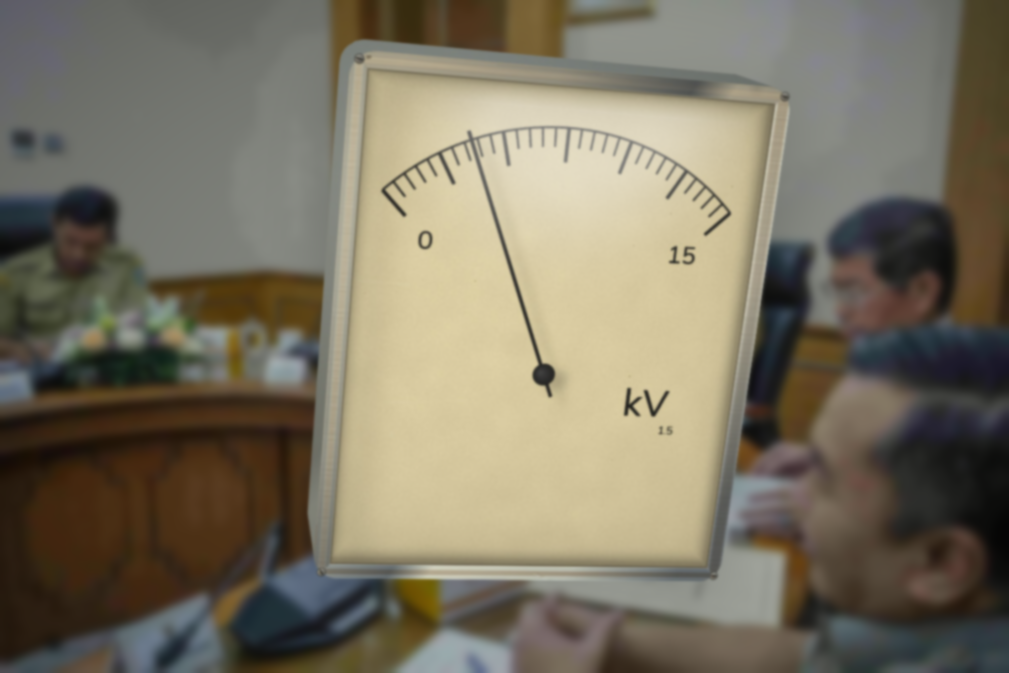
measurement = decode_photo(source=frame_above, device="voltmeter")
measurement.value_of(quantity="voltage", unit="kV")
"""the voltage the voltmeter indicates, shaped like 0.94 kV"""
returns 3.75 kV
